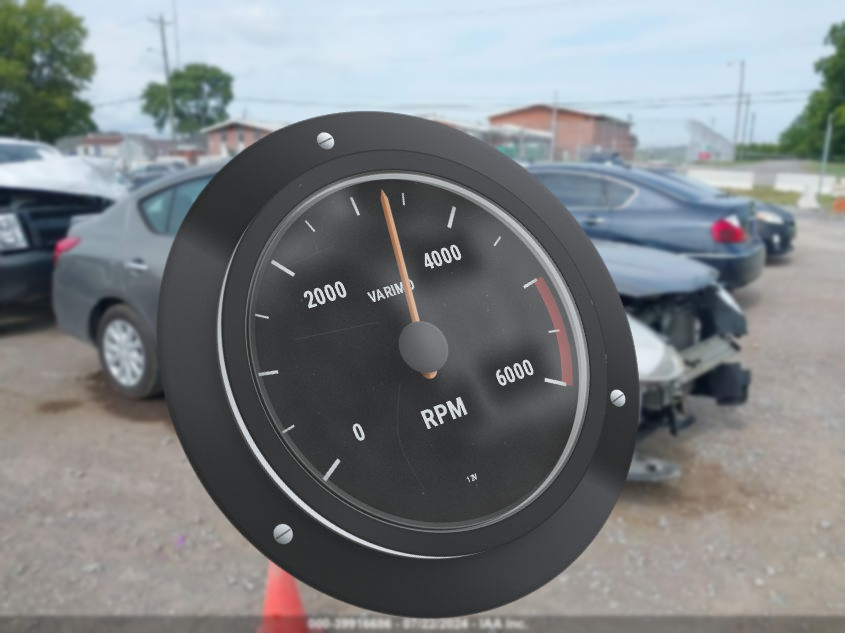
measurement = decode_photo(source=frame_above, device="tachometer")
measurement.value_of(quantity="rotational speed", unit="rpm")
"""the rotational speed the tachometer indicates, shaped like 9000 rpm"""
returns 3250 rpm
